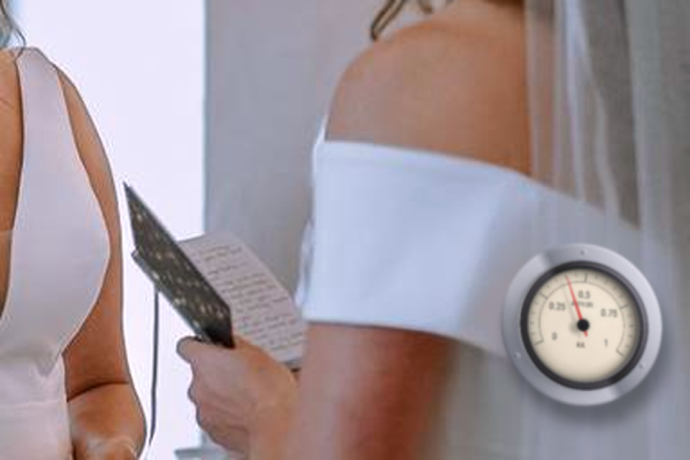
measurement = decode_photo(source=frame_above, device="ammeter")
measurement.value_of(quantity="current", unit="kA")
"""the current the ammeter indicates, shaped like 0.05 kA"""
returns 0.4 kA
